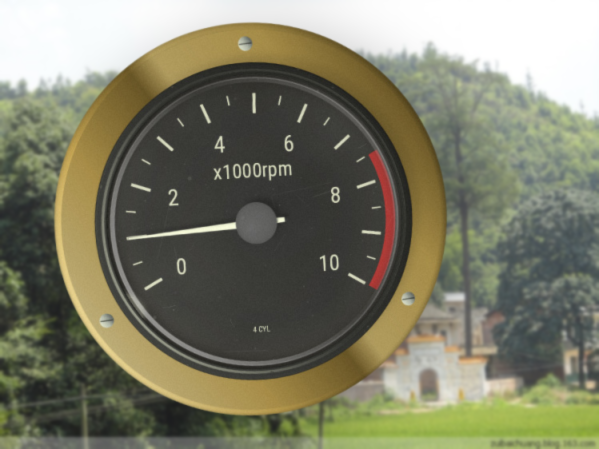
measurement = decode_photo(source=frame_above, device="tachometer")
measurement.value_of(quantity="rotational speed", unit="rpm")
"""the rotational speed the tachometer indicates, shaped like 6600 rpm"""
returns 1000 rpm
